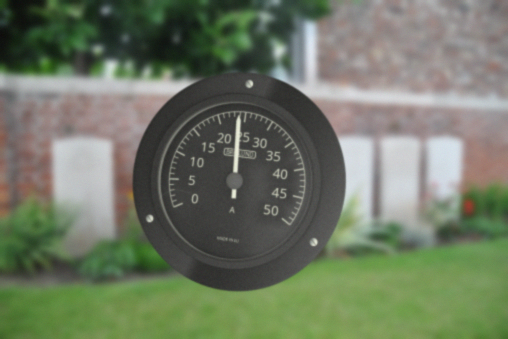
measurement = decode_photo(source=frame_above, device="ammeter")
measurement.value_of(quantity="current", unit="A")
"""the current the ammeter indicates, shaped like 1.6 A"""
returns 24 A
